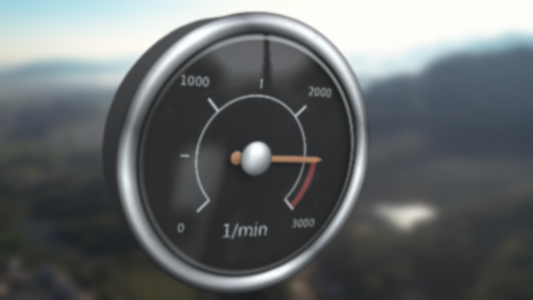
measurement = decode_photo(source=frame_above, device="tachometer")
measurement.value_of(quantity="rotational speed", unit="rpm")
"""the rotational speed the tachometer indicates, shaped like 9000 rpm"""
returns 2500 rpm
